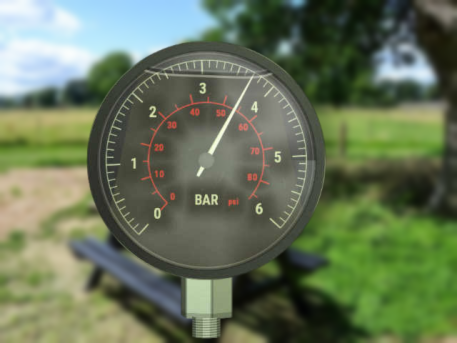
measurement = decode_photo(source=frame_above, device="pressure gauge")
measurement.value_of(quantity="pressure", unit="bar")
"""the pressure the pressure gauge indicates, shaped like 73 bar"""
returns 3.7 bar
